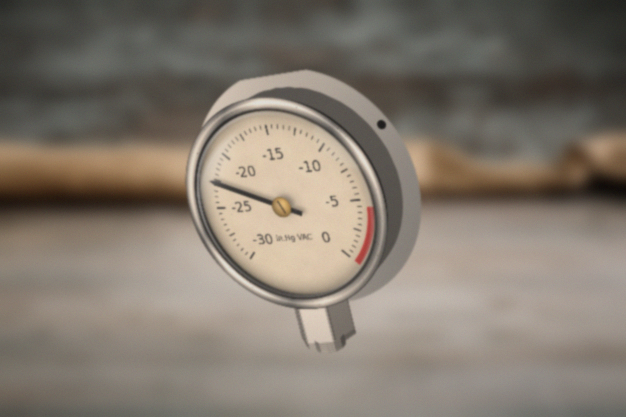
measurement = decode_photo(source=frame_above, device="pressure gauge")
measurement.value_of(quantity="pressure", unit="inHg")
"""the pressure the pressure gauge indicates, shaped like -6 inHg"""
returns -22.5 inHg
